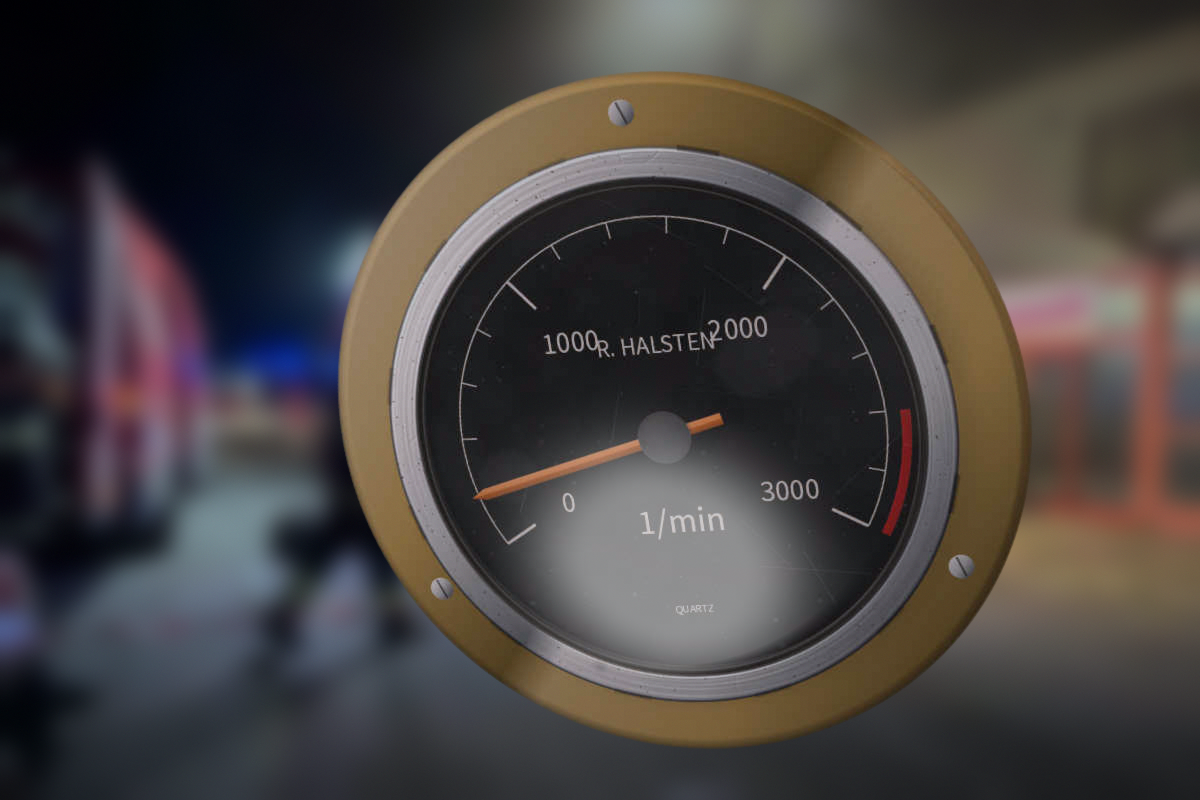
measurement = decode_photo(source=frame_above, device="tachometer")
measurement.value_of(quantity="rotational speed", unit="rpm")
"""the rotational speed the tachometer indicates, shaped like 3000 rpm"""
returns 200 rpm
